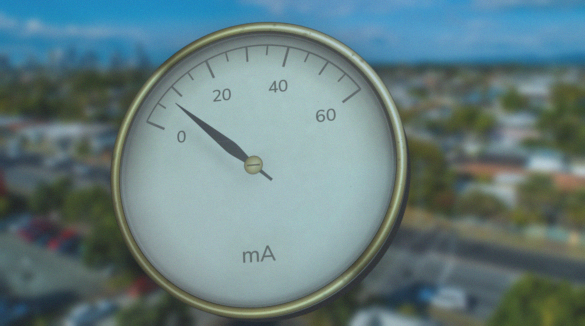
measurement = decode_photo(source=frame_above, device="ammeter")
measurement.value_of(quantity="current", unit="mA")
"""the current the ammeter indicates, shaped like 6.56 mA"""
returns 7.5 mA
